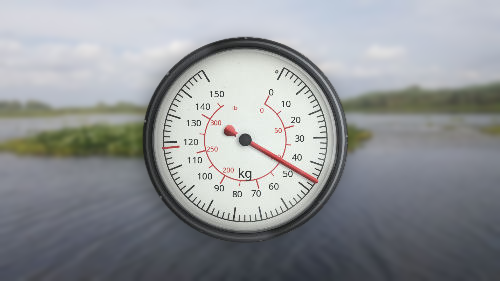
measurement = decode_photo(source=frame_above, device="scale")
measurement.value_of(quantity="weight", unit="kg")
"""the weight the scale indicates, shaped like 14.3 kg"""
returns 46 kg
